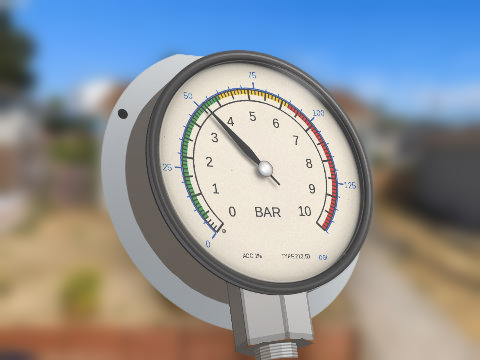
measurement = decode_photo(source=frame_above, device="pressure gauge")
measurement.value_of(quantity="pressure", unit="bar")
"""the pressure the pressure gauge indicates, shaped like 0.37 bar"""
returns 3.5 bar
